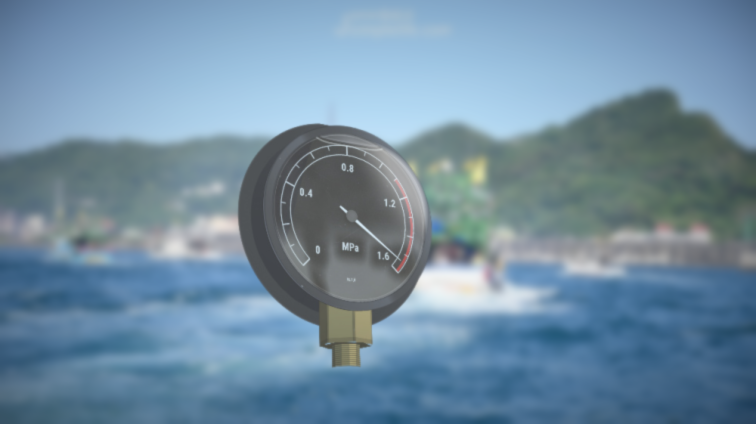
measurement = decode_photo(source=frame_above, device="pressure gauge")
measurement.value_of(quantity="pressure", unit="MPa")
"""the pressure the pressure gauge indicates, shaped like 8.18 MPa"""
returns 1.55 MPa
